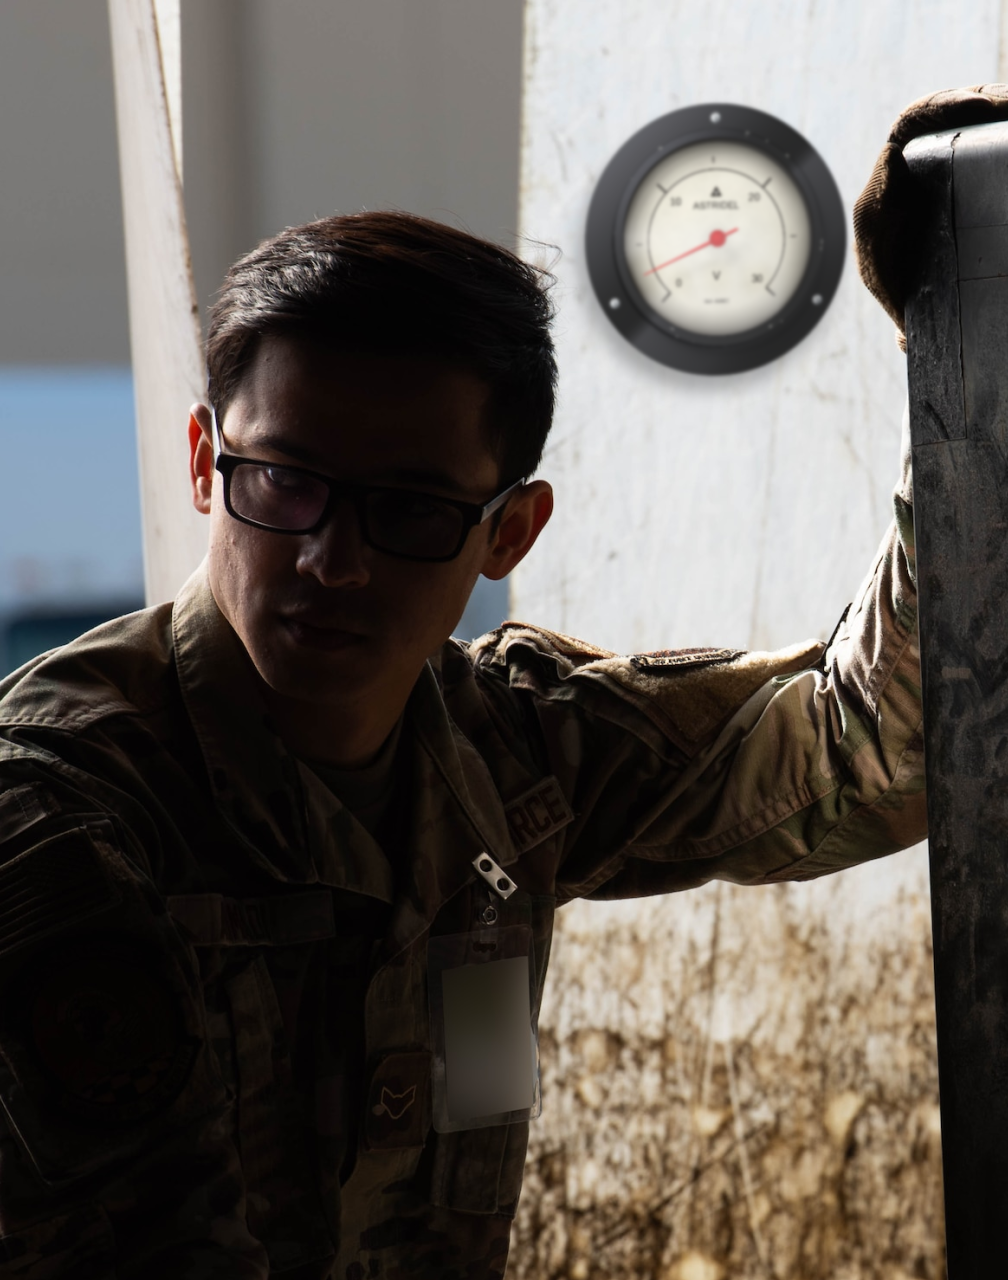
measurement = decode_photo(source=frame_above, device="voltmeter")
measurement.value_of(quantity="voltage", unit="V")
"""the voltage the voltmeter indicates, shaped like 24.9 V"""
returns 2.5 V
